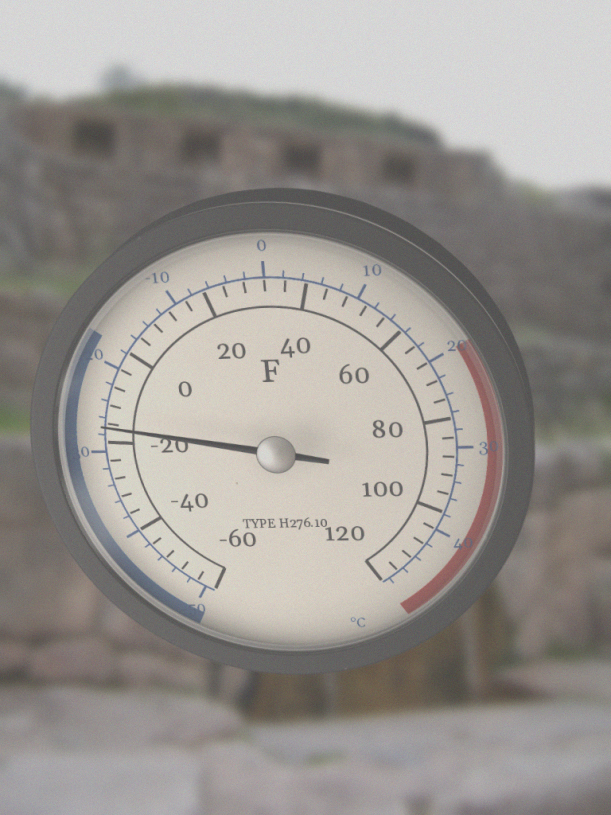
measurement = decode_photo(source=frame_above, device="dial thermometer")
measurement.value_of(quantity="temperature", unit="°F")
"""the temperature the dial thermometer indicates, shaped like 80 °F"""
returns -16 °F
